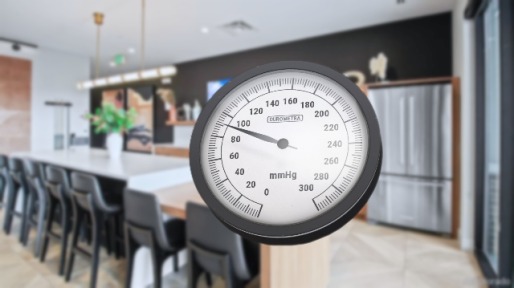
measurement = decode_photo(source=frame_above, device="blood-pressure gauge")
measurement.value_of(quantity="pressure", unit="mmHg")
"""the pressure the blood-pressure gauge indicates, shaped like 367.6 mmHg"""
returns 90 mmHg
